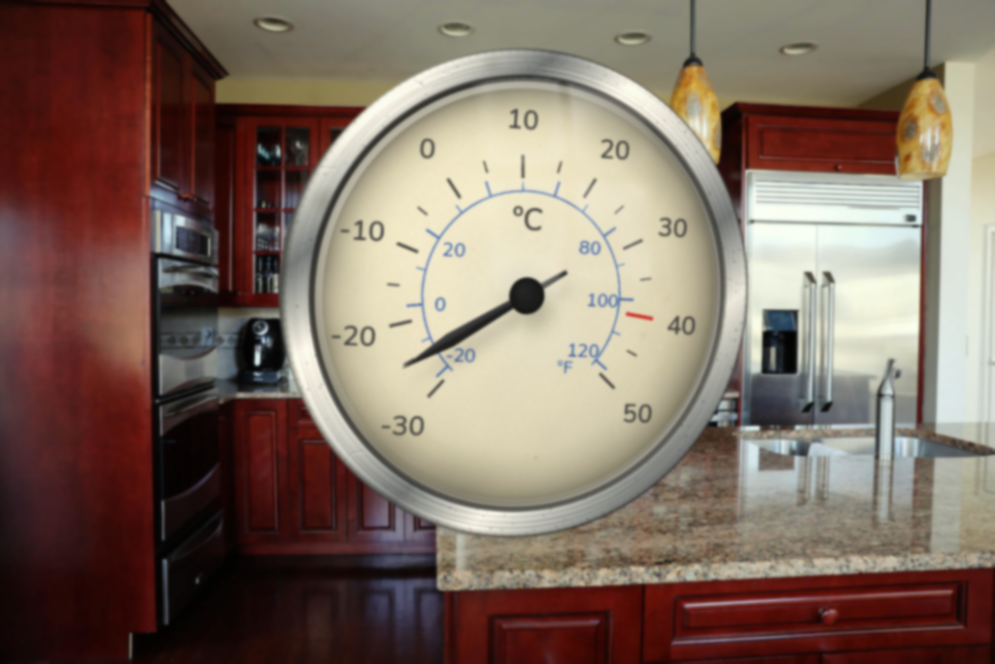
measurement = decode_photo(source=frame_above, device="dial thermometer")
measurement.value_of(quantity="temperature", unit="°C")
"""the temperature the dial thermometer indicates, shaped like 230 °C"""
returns -25 °C
